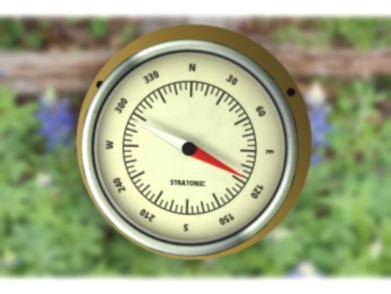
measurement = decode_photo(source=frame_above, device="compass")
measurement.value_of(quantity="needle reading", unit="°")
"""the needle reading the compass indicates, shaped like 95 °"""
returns 115 °
